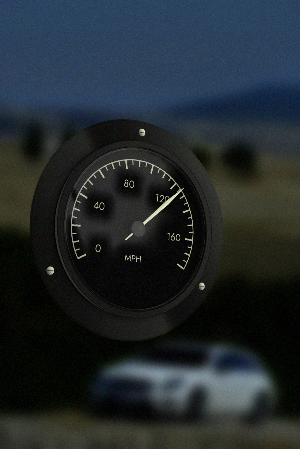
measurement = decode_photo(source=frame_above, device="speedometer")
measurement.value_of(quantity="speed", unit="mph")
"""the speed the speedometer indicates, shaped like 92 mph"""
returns 125 mph
